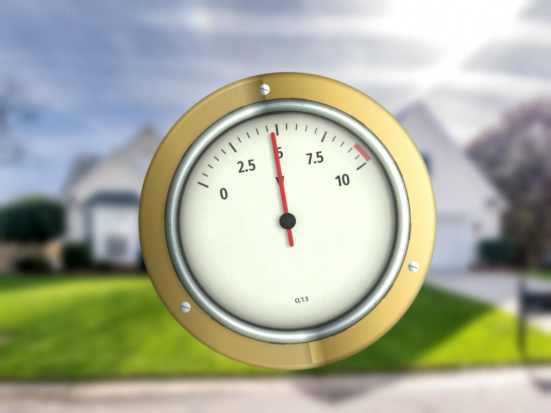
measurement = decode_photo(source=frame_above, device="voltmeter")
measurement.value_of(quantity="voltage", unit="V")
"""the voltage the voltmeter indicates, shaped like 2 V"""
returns 4.75 V
